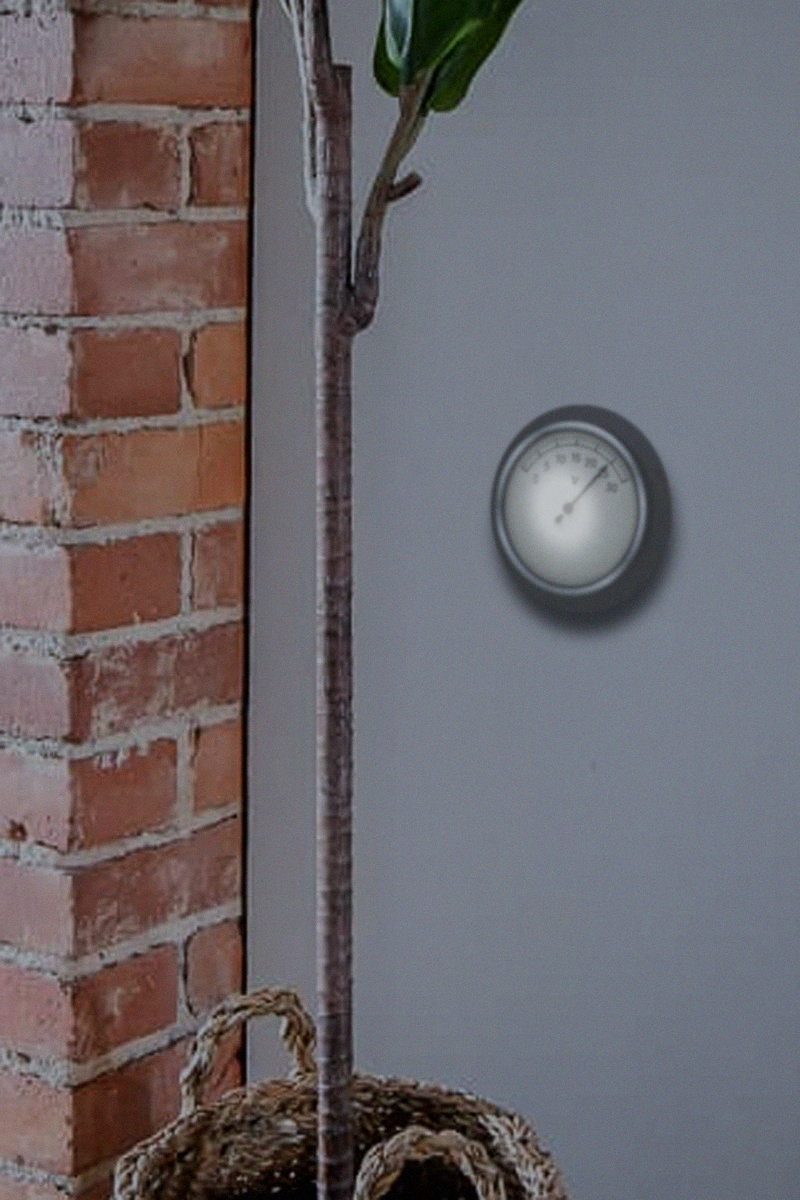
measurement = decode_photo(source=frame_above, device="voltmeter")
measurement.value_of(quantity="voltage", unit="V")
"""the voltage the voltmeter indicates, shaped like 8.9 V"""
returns 25 V
